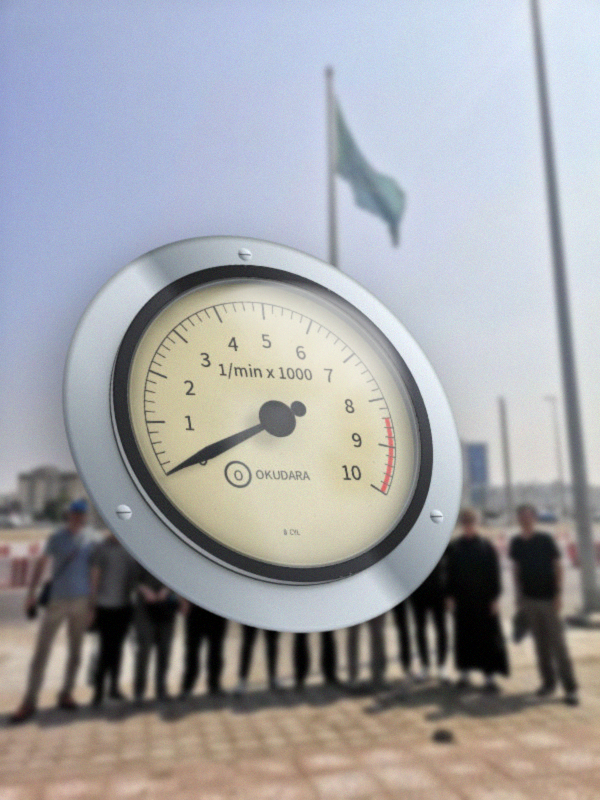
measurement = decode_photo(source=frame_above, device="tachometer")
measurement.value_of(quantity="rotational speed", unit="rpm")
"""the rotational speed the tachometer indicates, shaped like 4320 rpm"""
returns 0 rpm
